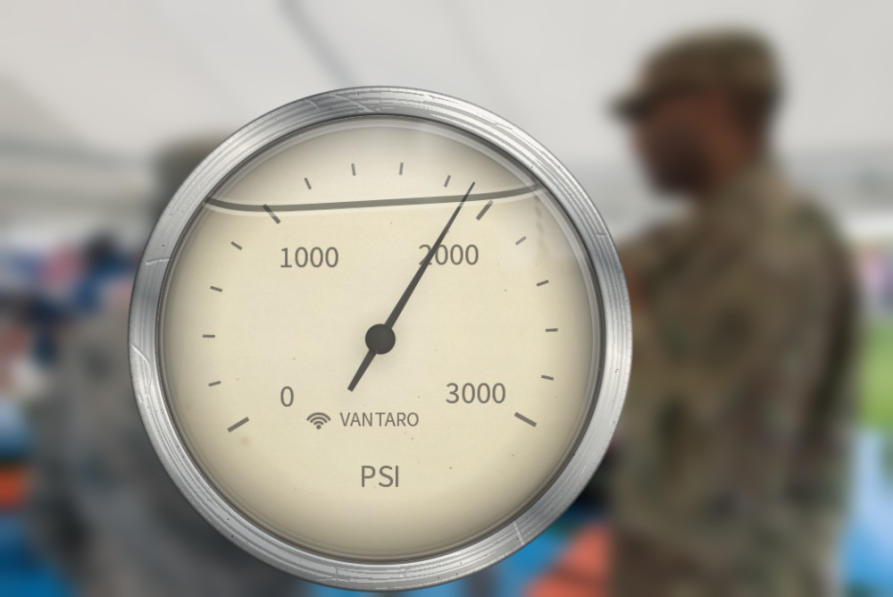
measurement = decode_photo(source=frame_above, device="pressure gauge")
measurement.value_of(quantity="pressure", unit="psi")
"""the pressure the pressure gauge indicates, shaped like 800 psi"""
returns 1900 psi
